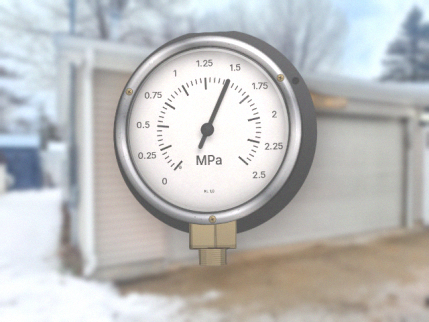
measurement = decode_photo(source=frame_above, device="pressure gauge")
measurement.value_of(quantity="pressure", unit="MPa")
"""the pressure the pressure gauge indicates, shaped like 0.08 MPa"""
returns 1.5 MPa
